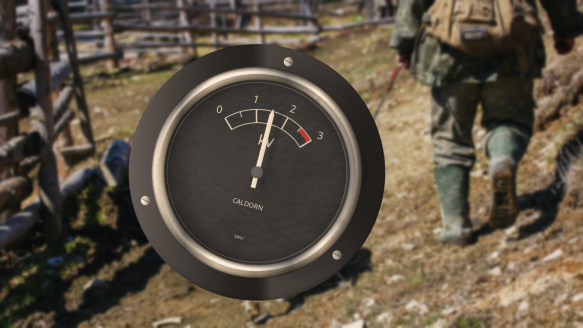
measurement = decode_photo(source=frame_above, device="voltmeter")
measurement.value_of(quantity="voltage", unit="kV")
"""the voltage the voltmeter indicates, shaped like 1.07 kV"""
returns 1.5 kV
